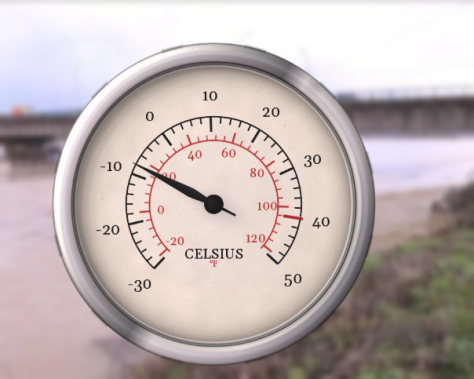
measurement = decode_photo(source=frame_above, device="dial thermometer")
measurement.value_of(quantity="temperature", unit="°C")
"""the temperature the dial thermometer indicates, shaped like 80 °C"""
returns -8 °C
